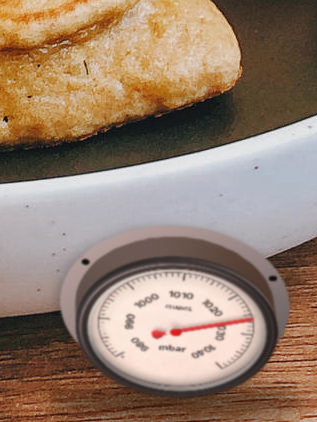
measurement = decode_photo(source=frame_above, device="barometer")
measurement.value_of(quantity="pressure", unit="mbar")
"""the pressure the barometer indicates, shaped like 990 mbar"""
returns 1025 mbar
